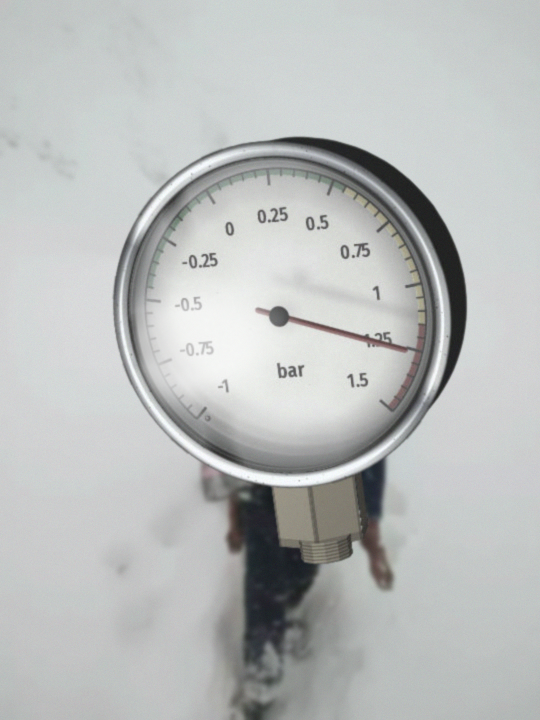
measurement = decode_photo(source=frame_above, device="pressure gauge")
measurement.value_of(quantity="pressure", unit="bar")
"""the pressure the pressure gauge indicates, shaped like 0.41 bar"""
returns 1.25 bar
